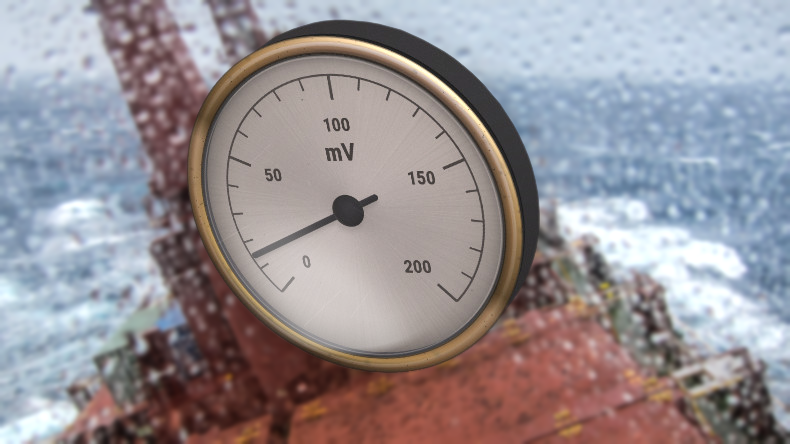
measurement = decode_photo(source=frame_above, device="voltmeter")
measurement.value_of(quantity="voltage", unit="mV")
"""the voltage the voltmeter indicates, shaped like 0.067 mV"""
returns 15 mV
